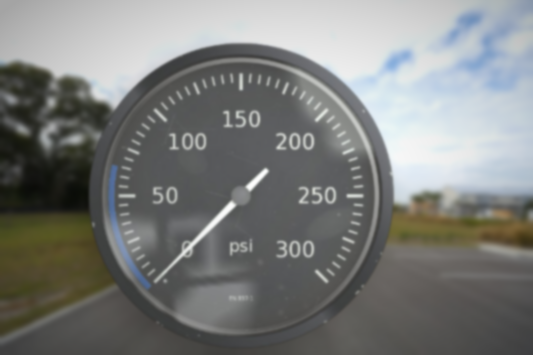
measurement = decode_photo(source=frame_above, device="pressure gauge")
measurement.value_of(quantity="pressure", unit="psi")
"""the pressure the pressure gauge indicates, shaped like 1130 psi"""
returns 0 psi
